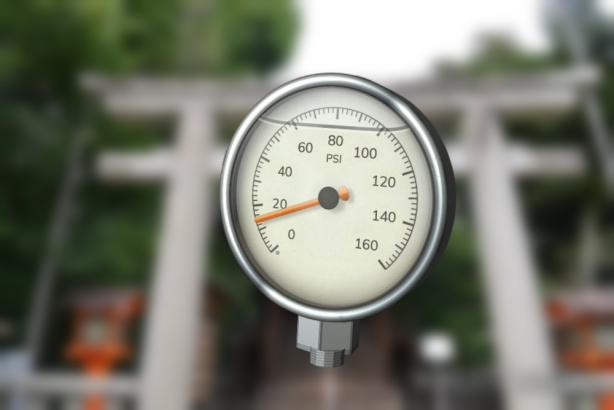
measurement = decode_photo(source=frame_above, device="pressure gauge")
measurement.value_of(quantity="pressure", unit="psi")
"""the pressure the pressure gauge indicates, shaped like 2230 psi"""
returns 14 psi
